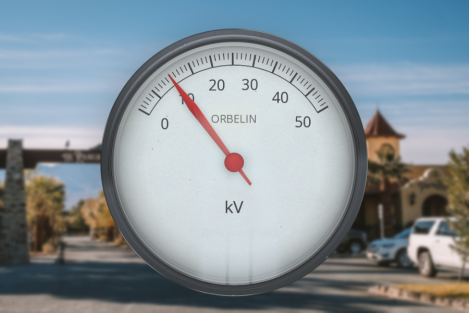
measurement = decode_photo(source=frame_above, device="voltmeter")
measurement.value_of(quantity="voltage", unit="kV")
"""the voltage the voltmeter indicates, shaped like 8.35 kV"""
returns 10 kV
